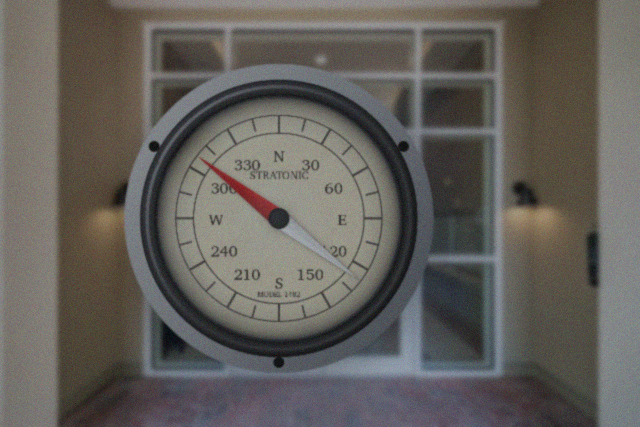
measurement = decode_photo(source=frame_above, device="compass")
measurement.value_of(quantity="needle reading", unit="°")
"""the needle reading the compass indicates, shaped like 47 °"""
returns 307.5 °
